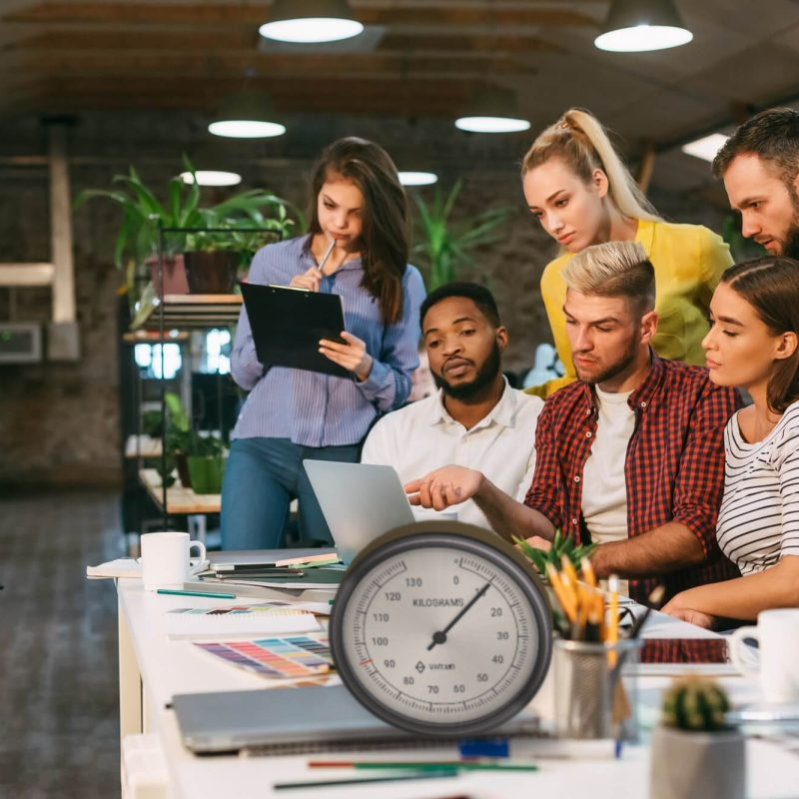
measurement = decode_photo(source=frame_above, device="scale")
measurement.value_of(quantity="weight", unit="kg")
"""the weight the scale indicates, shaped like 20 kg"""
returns 10 kg
